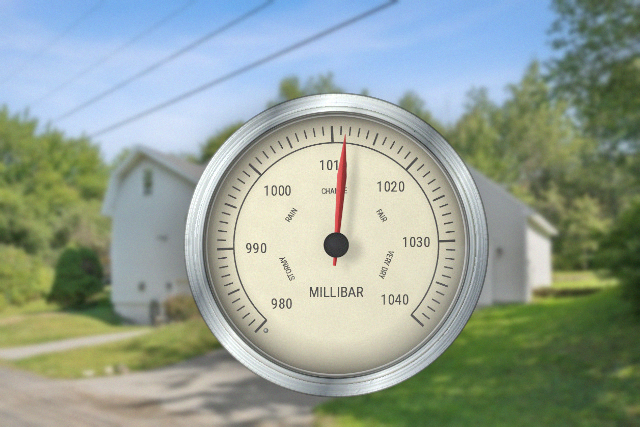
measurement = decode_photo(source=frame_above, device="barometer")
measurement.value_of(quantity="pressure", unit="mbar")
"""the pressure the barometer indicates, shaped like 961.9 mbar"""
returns 1011.5 mbar
